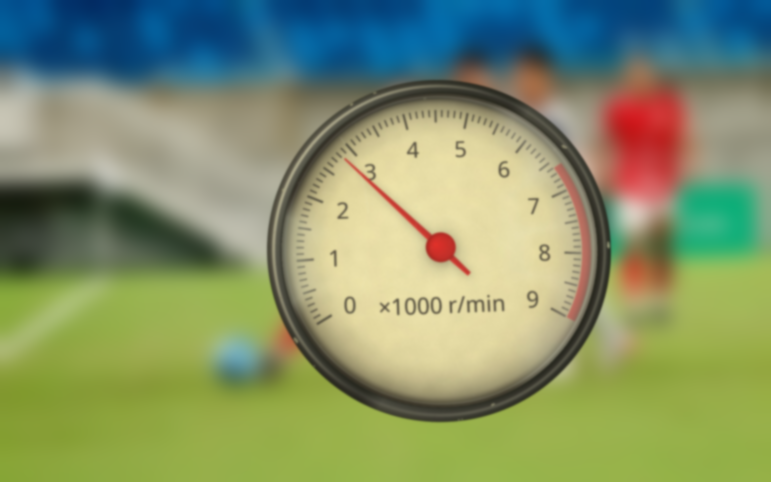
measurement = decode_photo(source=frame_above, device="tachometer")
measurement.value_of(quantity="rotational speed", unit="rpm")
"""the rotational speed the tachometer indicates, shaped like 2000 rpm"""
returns 2800 rpm
